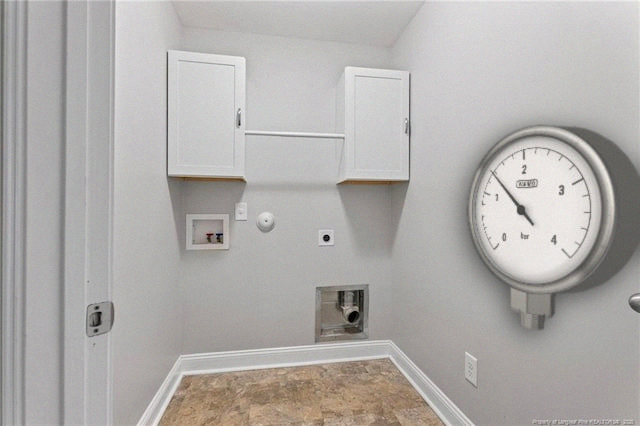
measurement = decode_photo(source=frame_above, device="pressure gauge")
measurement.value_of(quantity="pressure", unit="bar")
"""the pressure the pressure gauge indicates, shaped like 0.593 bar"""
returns 1.4 bar
